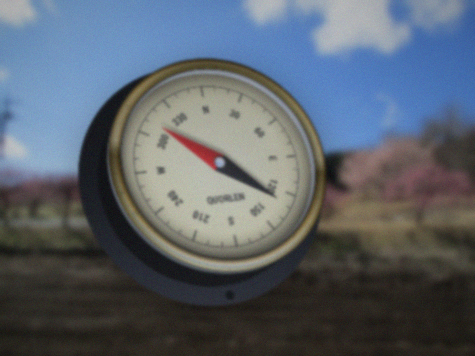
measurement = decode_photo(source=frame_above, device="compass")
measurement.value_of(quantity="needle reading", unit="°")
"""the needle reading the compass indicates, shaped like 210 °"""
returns 310 °
